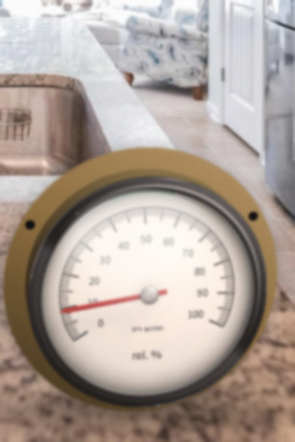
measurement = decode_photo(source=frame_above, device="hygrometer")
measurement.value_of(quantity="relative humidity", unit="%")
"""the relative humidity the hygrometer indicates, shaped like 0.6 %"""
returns 10 %
